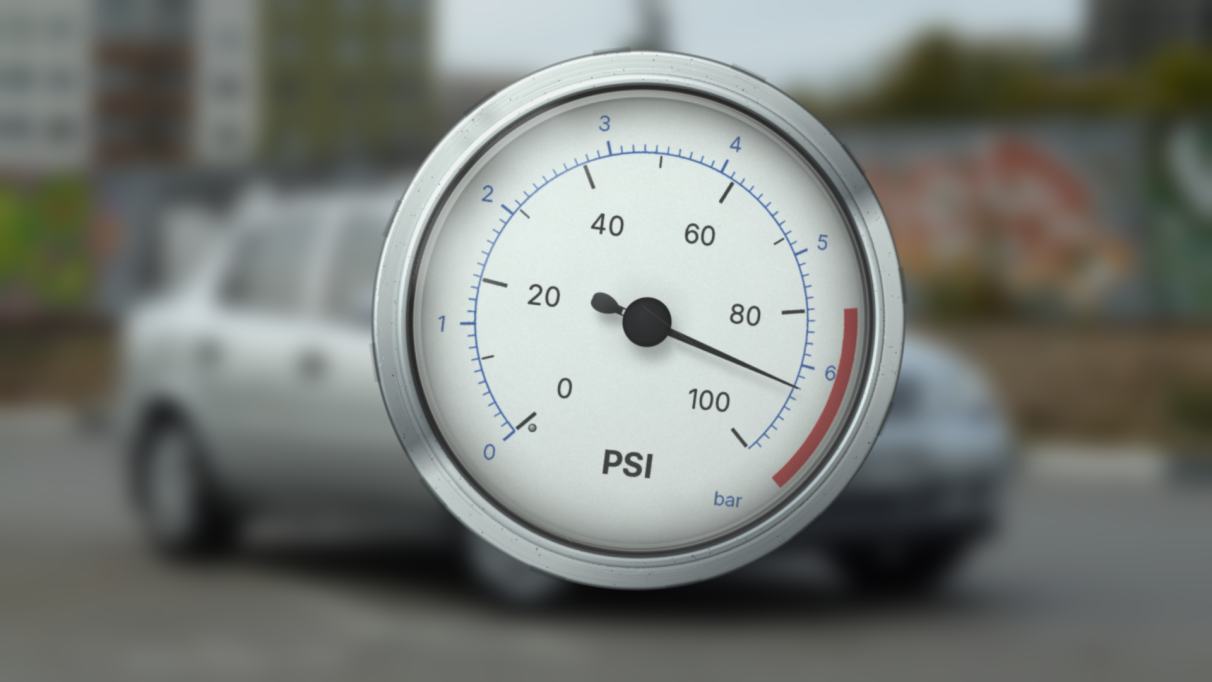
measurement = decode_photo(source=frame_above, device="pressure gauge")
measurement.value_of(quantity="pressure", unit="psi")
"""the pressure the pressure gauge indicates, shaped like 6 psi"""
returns 90 psi
